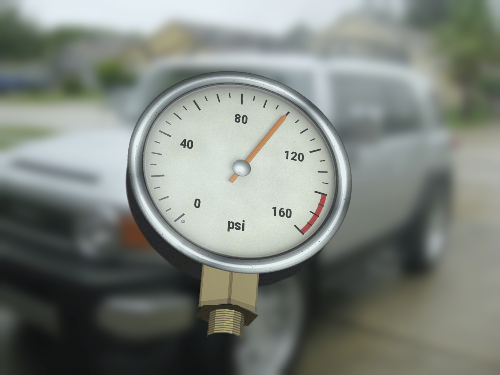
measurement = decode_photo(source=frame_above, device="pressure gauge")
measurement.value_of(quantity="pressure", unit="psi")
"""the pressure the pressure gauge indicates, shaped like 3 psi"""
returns 100 psi
